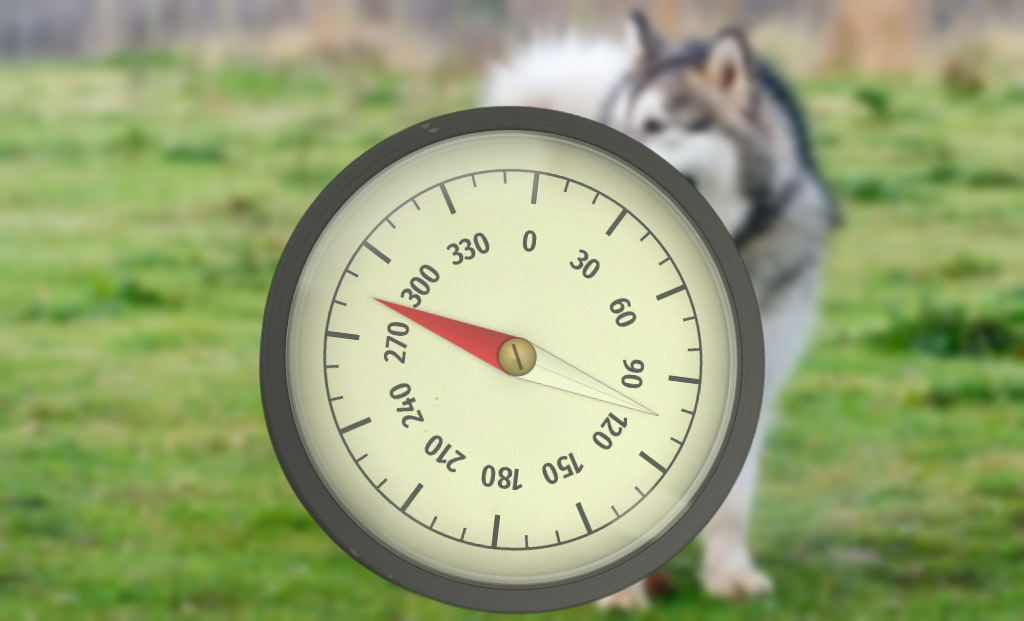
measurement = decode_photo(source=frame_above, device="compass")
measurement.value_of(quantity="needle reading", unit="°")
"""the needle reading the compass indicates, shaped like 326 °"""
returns 285 °
